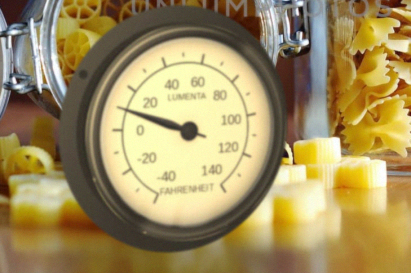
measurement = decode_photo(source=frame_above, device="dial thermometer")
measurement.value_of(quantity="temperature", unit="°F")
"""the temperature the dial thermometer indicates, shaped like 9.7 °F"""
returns 10 °F
